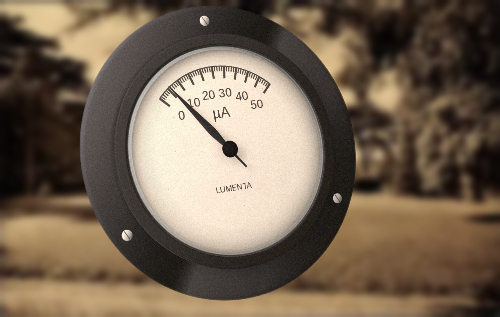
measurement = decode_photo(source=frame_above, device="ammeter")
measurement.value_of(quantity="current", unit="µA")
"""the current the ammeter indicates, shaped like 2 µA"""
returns 5 µA
